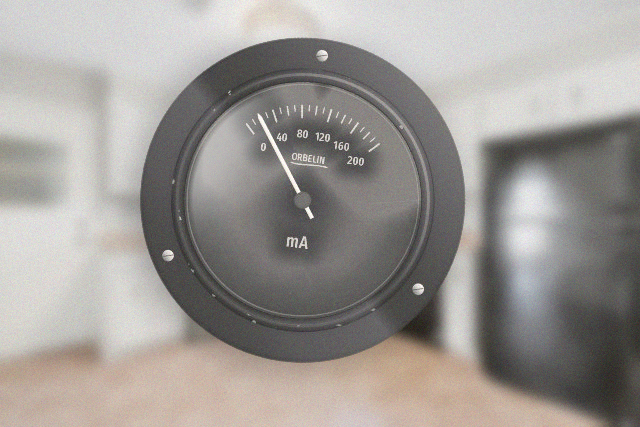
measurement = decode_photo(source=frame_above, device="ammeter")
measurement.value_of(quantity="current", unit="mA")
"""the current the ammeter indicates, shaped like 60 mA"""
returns 20 mA
